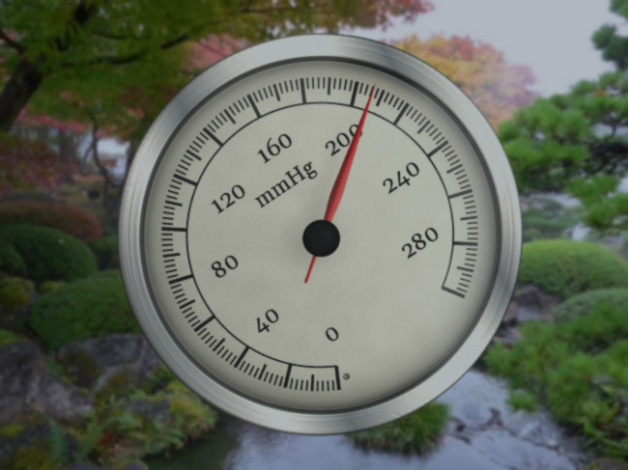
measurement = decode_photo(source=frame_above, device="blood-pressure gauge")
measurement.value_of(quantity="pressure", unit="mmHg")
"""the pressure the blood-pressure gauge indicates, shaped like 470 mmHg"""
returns 206 mmHg
